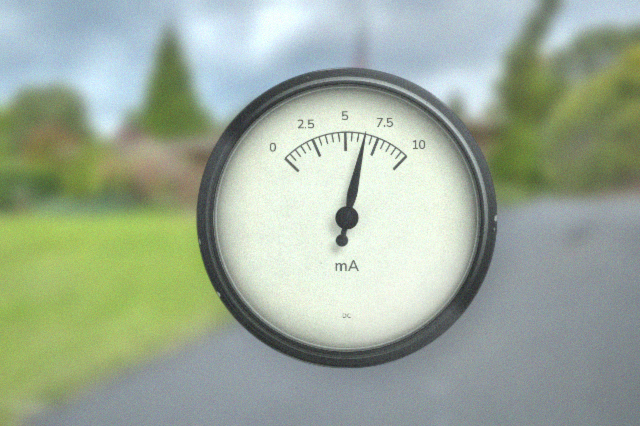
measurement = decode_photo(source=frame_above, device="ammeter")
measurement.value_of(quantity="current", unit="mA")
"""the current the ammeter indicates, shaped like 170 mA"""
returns 6.5 mA
